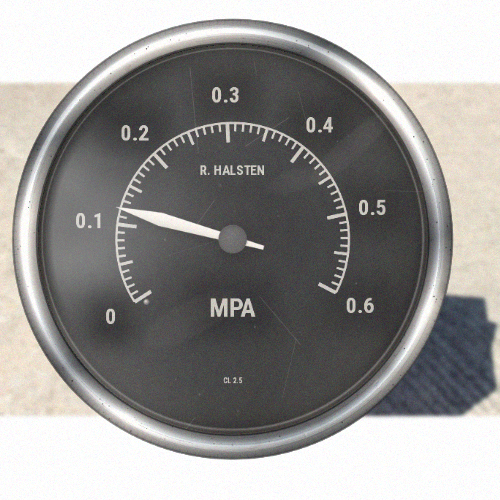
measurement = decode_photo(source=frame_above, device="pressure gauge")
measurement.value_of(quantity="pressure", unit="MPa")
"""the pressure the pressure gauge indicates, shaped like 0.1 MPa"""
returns 0.12 MPa
